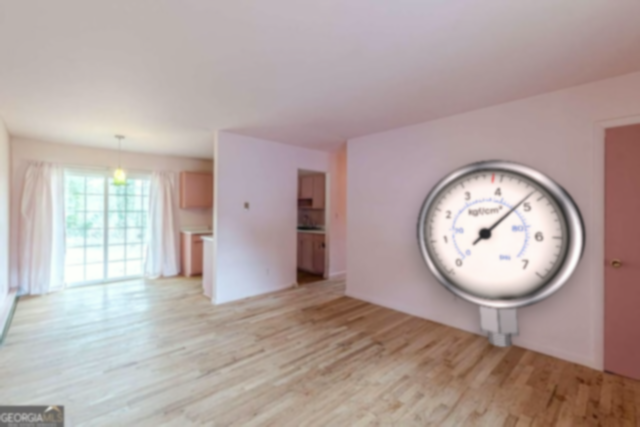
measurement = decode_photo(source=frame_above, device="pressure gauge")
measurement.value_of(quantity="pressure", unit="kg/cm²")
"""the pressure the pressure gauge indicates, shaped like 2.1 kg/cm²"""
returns 4.8 kg/cm²
